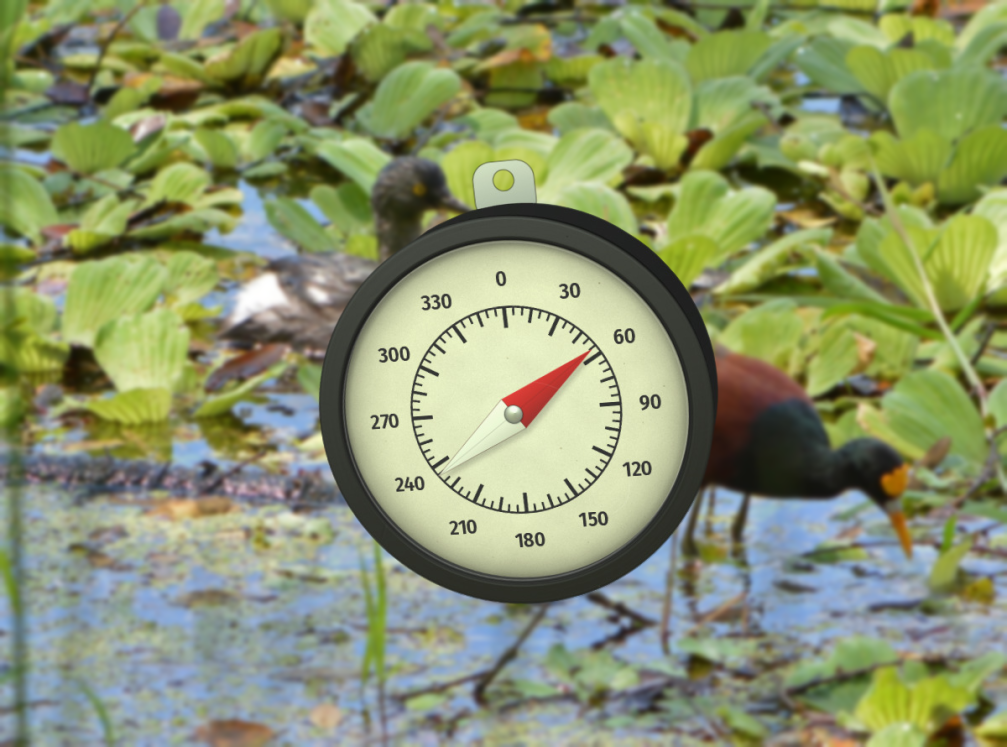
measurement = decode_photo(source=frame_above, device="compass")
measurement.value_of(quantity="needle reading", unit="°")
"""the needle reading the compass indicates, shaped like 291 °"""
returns 55 °
